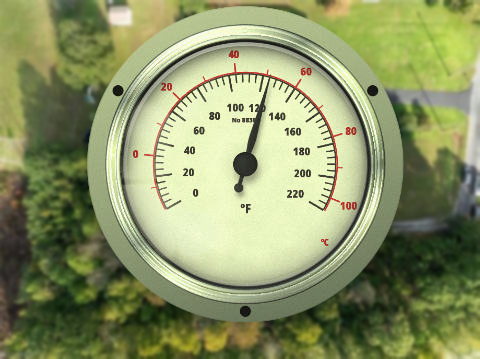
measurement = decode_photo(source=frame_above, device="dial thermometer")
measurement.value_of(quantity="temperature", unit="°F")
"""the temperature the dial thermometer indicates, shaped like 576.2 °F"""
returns 124 °F
